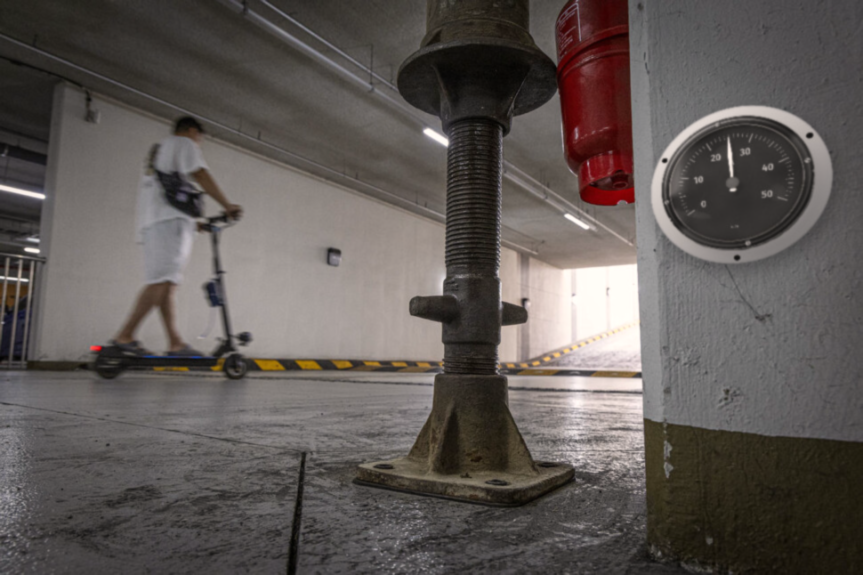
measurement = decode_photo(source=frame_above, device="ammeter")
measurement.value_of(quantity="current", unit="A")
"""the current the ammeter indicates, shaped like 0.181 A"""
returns 25 A
